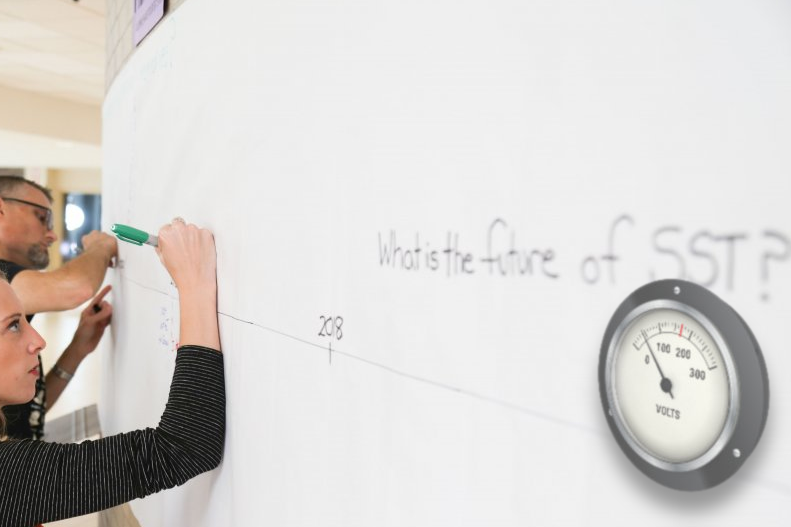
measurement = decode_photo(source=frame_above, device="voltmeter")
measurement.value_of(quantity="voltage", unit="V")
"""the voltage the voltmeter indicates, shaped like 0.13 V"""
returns 50 V
